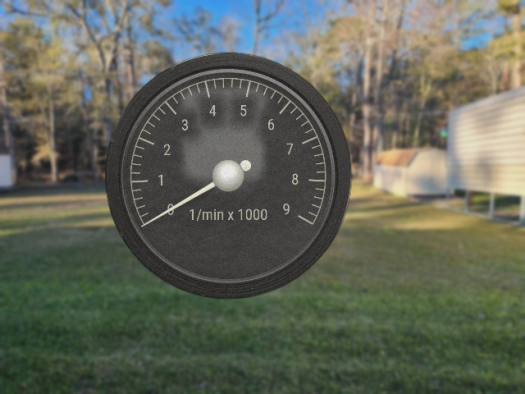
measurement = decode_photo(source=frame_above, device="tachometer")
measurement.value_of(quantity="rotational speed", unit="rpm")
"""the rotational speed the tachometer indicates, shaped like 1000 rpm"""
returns 0 rpm
